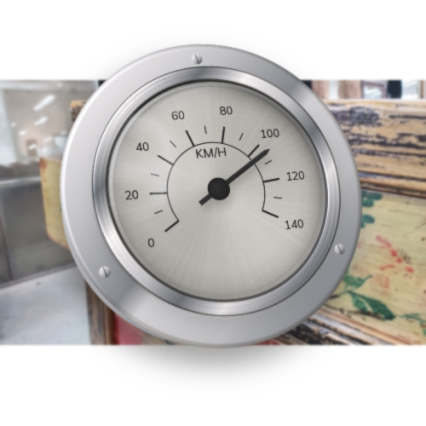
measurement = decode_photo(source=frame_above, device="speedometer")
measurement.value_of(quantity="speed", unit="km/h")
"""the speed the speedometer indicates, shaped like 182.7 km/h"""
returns 105 km/h
